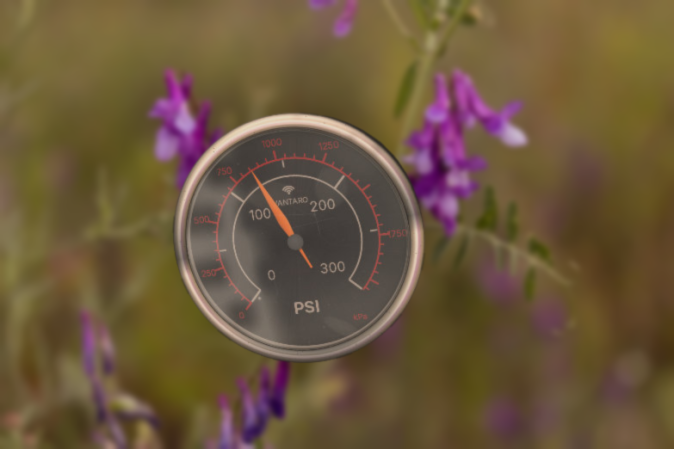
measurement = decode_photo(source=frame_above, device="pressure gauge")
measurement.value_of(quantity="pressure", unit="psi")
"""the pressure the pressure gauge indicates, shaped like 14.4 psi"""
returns 125 psi
